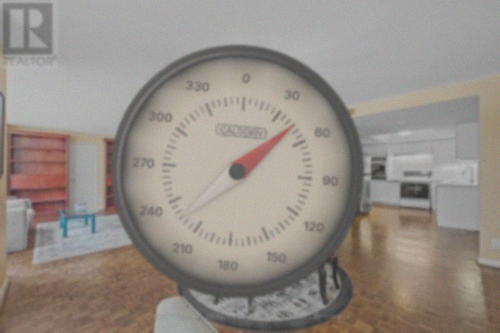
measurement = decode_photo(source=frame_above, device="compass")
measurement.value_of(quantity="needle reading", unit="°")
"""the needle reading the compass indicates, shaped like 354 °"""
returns 45 °
